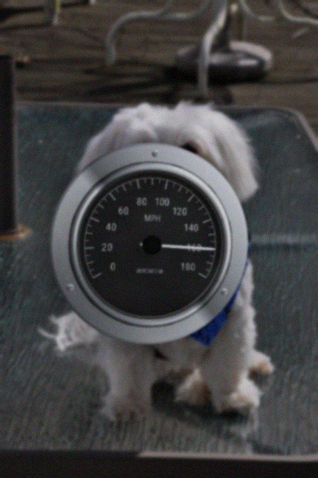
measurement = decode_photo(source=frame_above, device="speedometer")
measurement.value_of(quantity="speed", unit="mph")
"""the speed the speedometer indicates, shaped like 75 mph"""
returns 160 mph
